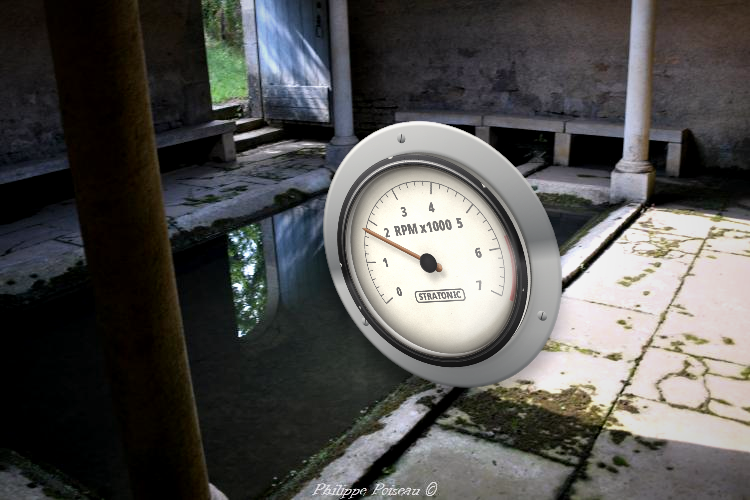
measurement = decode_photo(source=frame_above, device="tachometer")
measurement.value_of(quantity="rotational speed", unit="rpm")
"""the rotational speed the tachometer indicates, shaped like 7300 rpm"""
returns 1800 rpm
